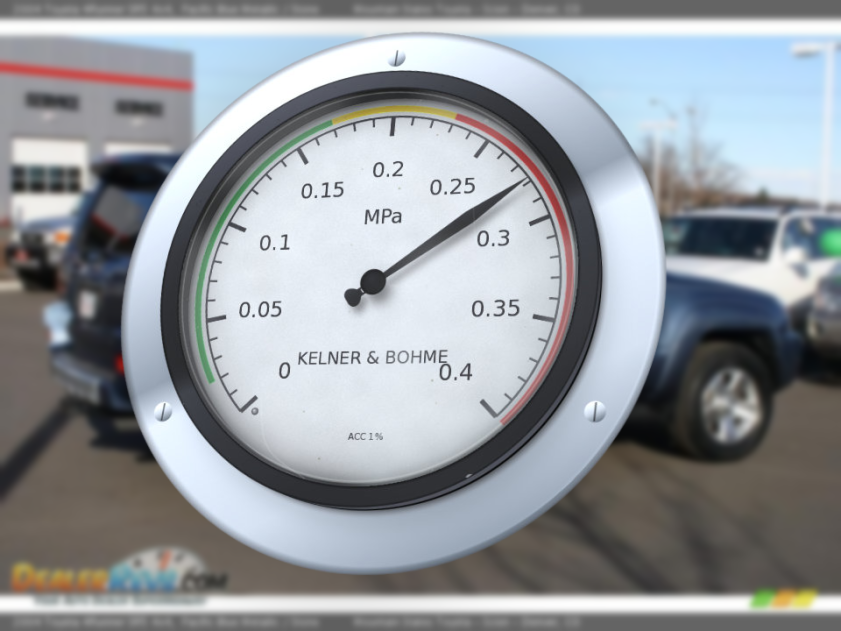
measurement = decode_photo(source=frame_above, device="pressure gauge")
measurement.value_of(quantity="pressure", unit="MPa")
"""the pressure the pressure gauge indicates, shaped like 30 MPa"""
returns 0.28 MPa
